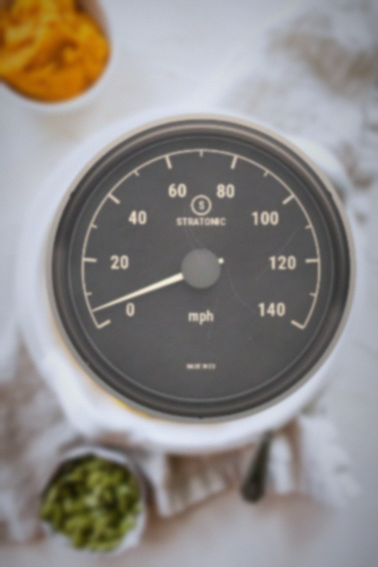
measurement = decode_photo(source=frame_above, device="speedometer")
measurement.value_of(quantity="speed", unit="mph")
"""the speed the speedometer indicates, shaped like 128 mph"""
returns 5 mph
